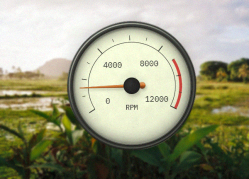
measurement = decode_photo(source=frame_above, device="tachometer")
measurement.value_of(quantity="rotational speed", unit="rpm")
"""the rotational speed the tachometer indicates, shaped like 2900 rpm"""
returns 1500 rpm
